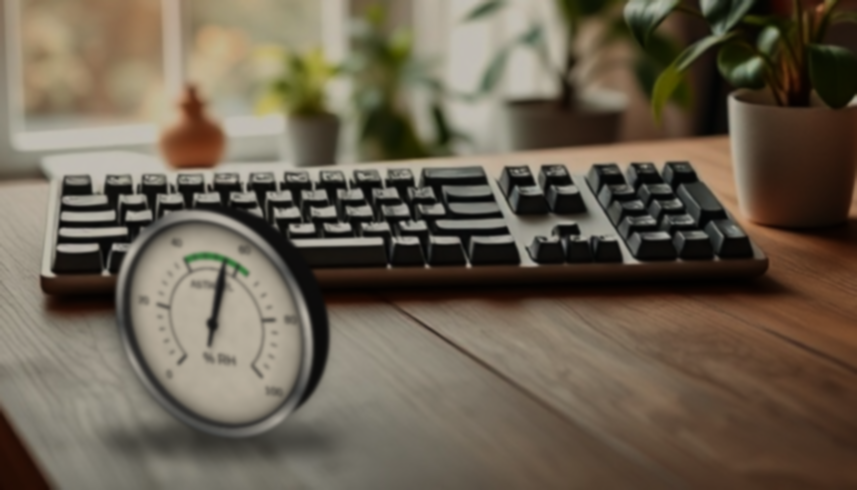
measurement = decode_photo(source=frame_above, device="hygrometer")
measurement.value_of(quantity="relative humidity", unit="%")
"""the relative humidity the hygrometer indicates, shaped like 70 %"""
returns 56 %
